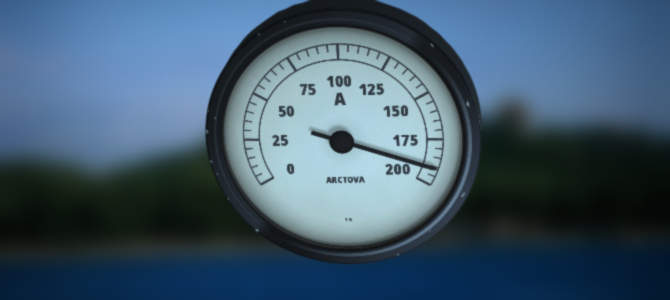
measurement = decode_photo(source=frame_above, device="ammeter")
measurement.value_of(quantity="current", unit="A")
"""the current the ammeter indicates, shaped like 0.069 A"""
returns 190 A
